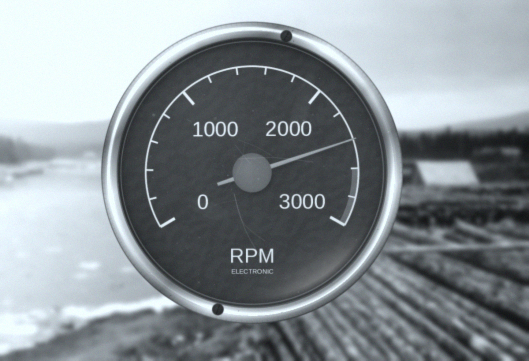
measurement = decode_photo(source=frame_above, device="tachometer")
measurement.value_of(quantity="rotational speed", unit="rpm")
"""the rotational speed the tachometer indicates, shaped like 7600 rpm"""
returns 2400 rpm
